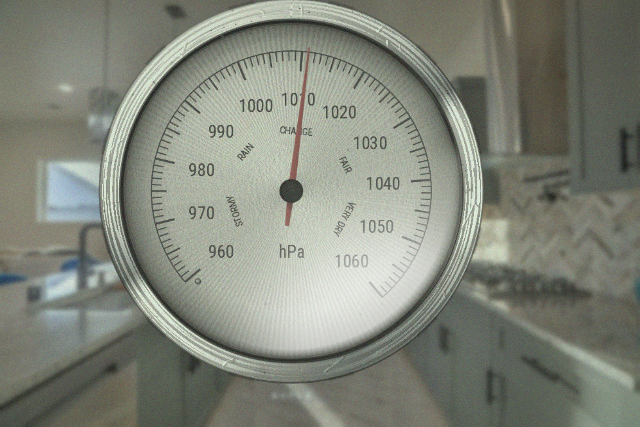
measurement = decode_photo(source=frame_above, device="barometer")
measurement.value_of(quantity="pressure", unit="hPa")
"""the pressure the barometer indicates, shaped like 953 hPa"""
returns 1011 hPa
